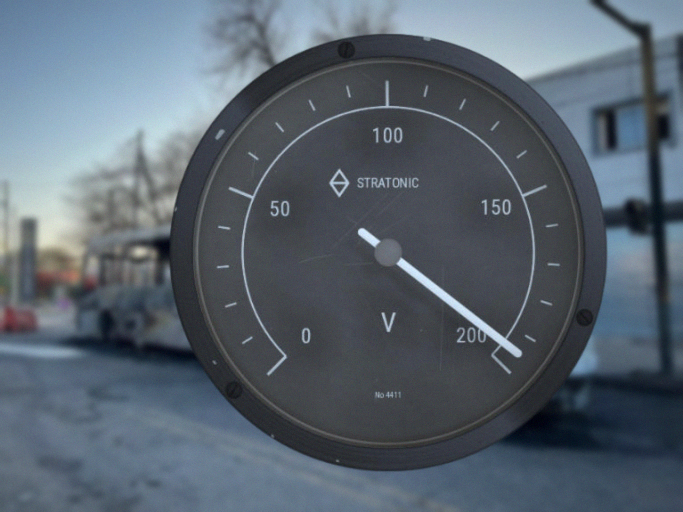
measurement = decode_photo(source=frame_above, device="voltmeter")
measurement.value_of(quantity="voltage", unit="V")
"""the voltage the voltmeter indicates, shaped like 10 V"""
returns 195 V
